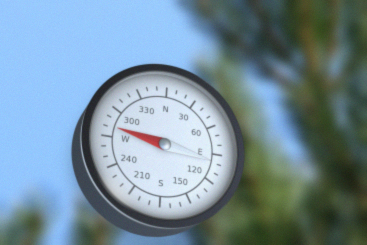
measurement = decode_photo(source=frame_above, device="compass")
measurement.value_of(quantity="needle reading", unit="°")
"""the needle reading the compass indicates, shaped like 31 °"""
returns 280 °
